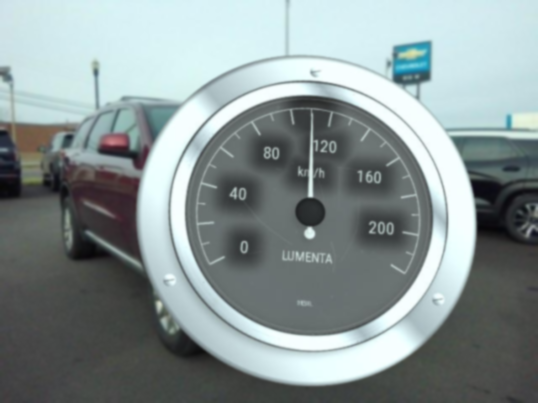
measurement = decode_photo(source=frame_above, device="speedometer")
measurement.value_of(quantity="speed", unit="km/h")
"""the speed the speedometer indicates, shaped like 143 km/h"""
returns 110 km/h
